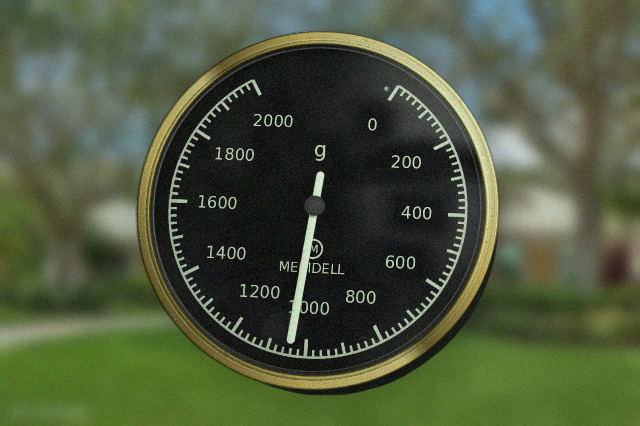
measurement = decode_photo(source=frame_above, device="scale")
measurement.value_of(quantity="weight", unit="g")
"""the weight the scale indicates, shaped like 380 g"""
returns 1040 g
